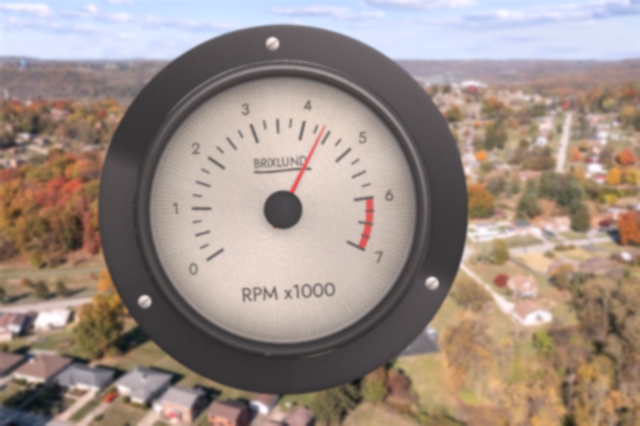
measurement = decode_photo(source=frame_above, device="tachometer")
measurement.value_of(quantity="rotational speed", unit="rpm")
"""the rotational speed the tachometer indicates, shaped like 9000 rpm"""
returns 4375 rpm
